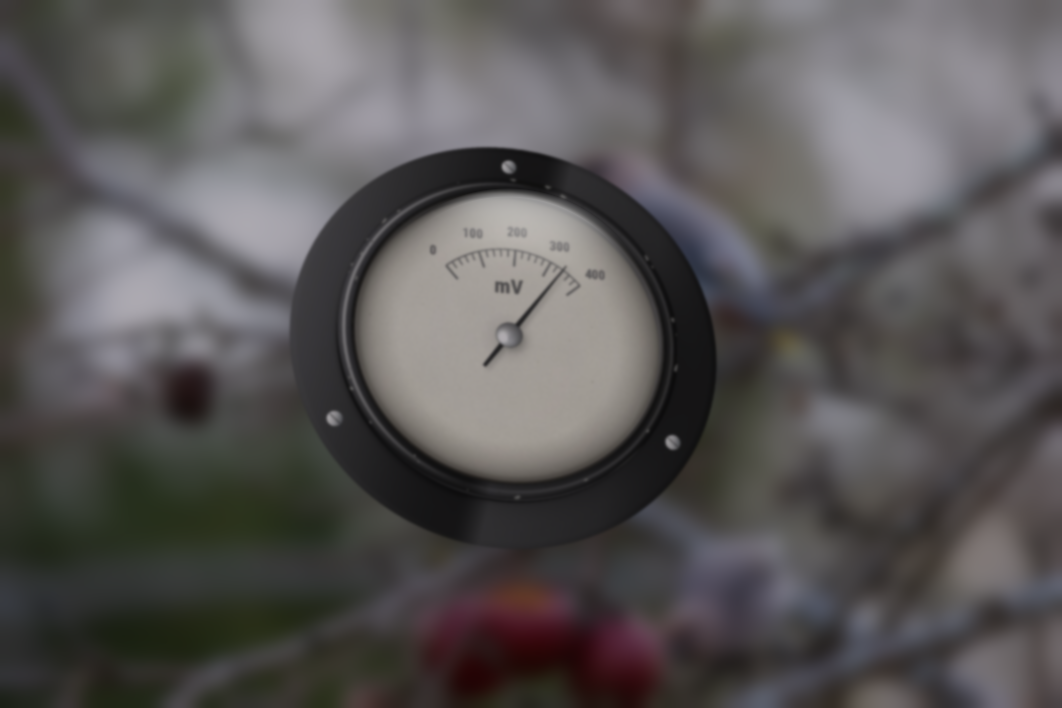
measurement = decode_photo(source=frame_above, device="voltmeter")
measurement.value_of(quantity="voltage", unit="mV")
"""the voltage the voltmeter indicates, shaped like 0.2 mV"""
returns 340 mV
